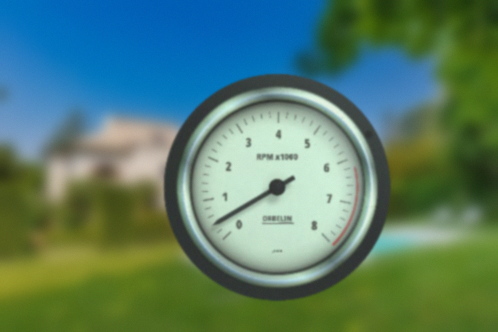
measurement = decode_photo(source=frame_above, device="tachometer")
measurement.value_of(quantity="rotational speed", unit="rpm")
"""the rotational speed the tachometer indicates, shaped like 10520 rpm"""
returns 400 rpm
